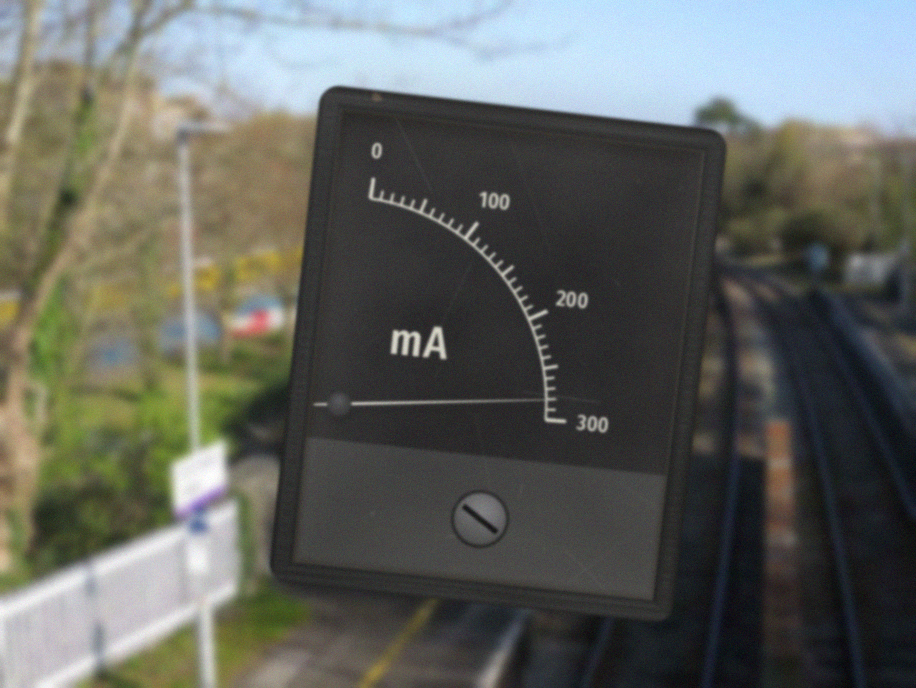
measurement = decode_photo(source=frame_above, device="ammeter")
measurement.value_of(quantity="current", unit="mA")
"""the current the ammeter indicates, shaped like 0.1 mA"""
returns 280 mA
